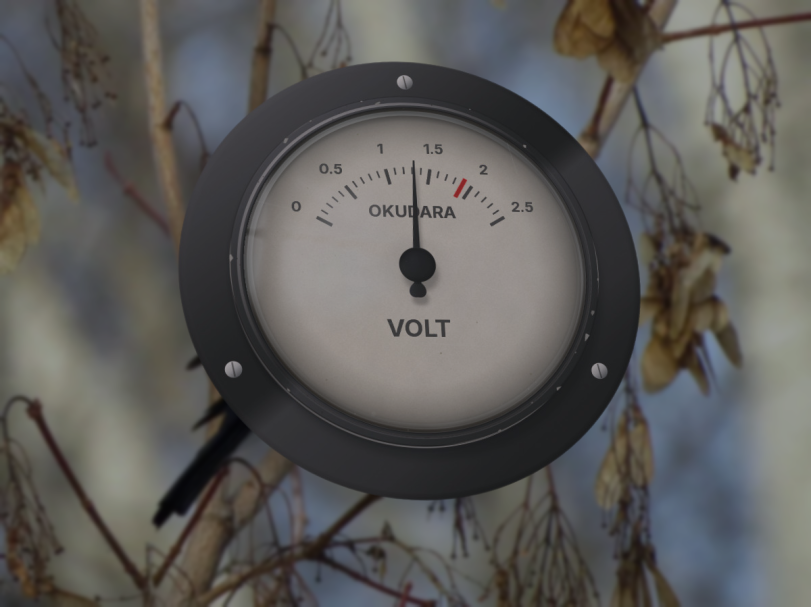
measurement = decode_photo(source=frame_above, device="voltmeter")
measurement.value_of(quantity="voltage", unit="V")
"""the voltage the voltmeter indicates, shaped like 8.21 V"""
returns 1.3 V
